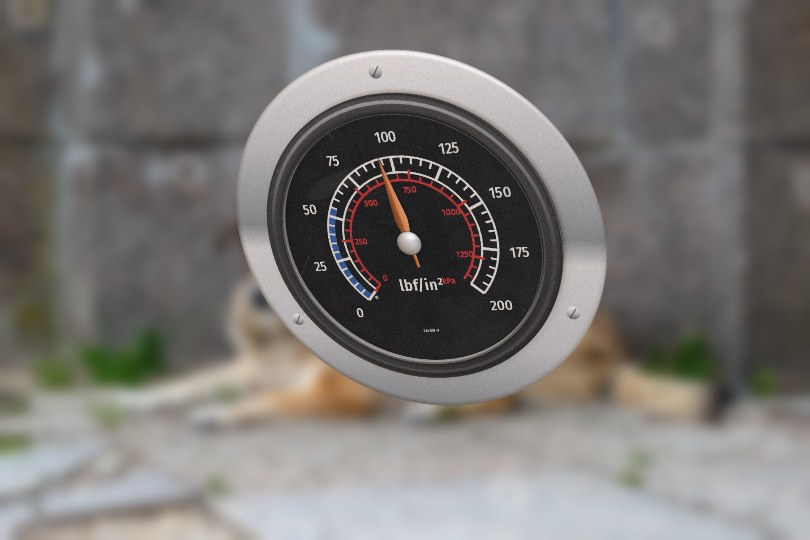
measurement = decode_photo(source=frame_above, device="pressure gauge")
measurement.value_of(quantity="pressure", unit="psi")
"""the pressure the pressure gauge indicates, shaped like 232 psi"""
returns 95 psi
